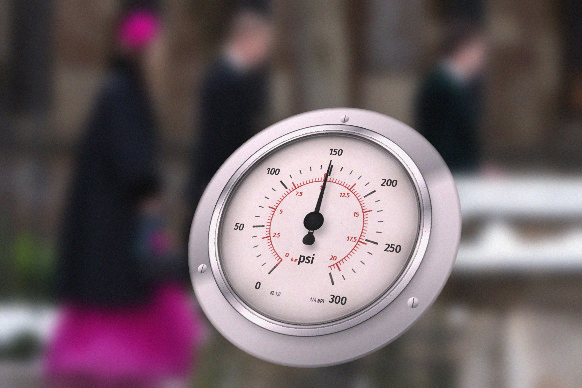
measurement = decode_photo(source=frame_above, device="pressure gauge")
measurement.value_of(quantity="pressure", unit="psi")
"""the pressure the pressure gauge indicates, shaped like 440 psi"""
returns 150 psi
